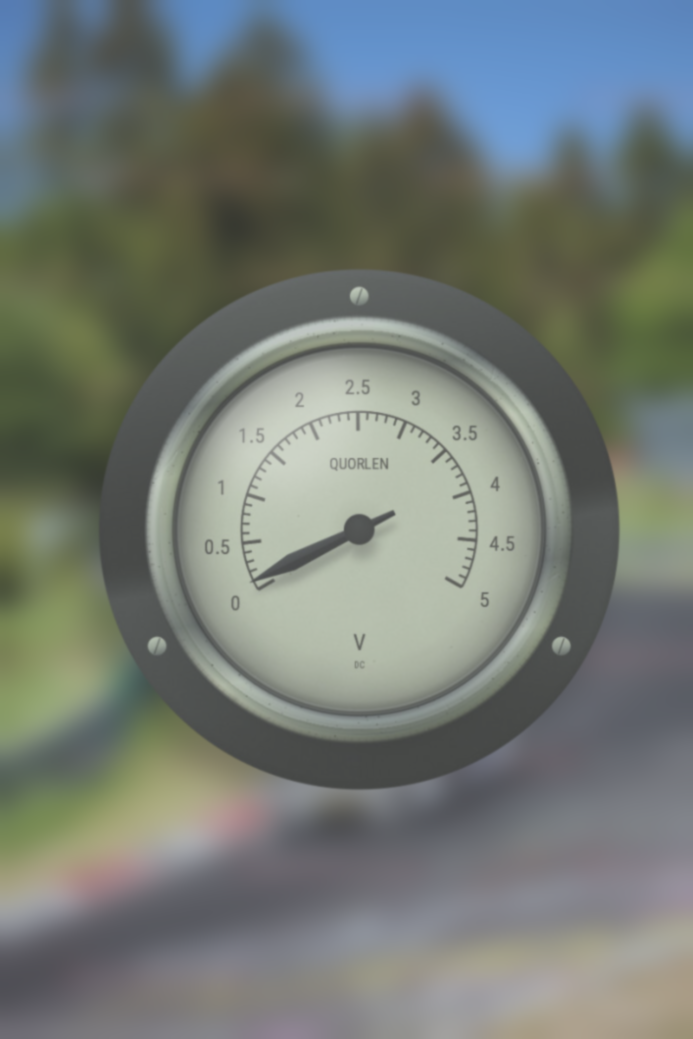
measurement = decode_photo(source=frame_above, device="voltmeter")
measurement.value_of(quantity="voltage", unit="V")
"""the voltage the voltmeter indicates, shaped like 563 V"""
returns 0.1 V
